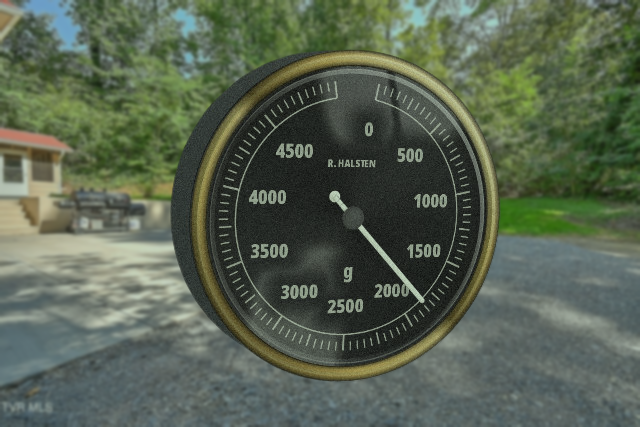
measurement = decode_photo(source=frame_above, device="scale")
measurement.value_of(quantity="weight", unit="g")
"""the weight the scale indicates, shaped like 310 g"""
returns 1850 g
